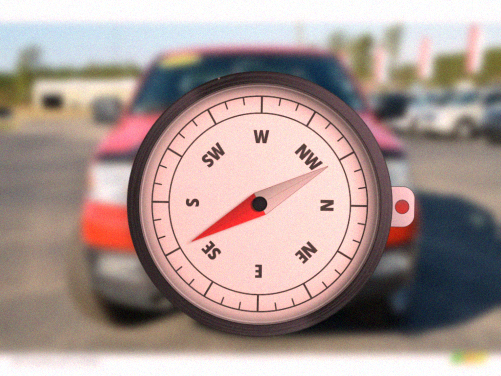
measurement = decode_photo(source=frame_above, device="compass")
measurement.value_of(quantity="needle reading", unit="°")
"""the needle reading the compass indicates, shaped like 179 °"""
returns 150 °
